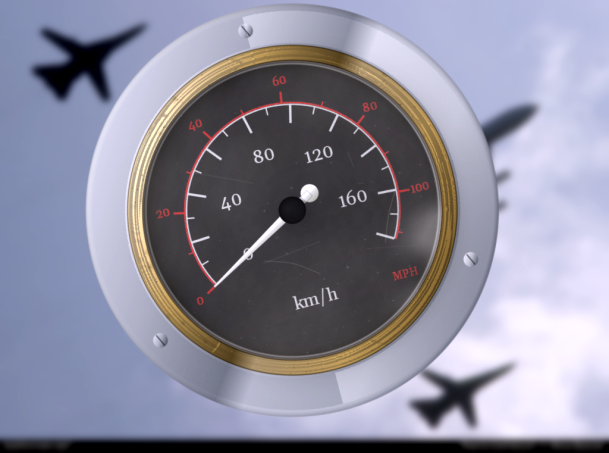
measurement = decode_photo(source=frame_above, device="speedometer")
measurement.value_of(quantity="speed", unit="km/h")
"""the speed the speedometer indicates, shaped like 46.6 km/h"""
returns 0 km/h
